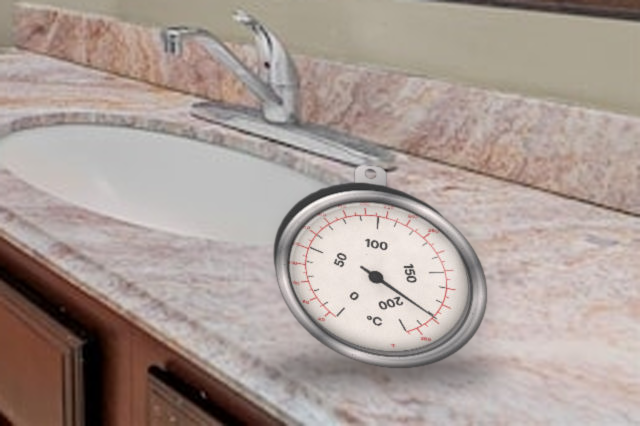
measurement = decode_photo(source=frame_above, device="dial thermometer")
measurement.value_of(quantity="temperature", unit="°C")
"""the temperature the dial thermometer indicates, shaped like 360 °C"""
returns 180 °C
